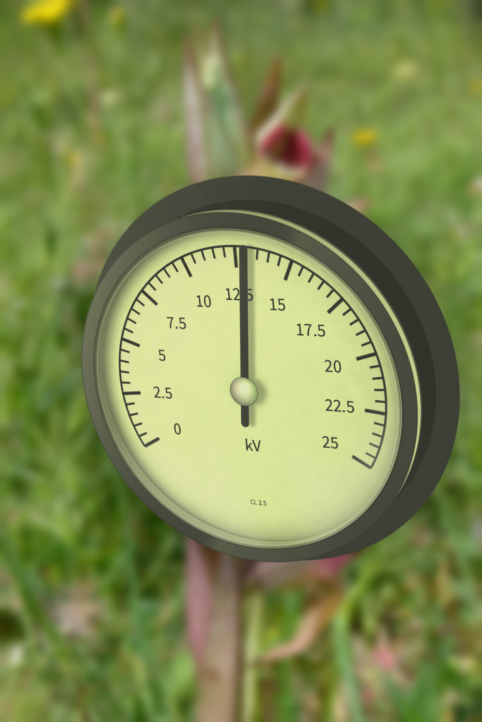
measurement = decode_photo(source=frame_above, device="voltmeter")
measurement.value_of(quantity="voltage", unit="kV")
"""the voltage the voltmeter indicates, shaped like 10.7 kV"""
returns 13 kV
